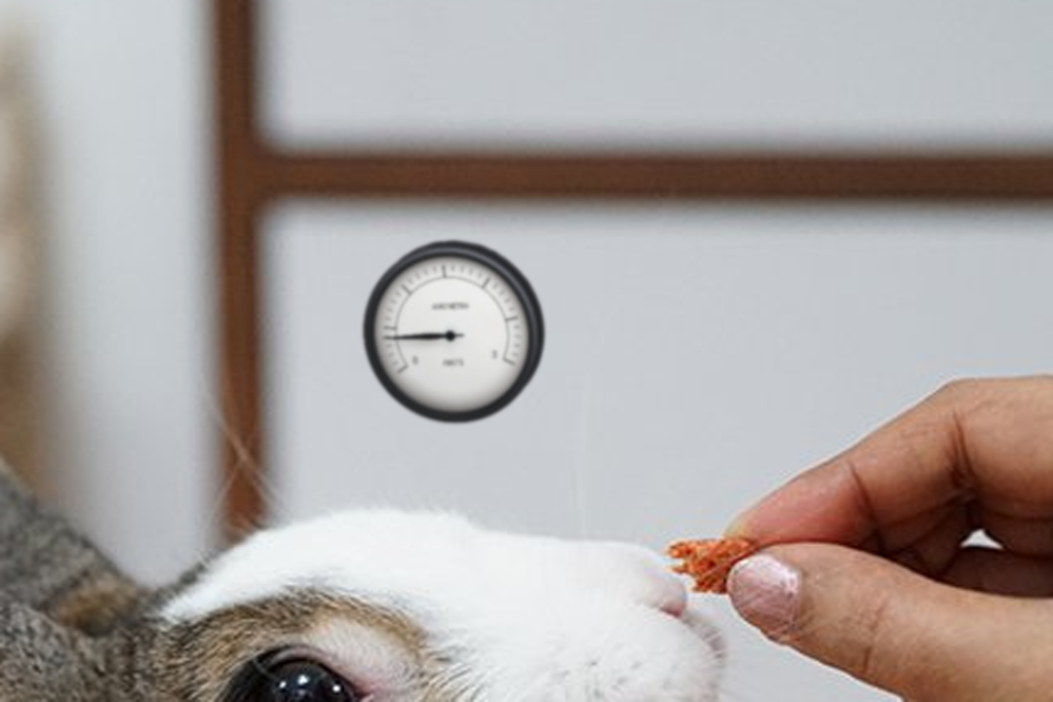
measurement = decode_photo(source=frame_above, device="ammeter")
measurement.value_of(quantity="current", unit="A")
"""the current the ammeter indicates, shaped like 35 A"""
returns 0.4 A
